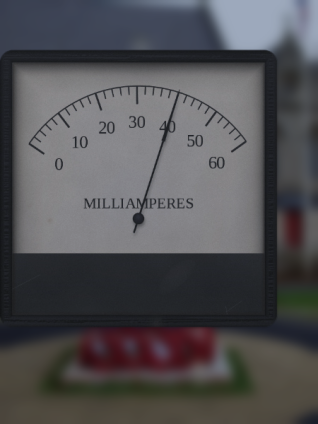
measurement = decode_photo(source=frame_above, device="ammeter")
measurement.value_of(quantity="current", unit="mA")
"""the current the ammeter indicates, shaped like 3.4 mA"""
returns 40 mA
